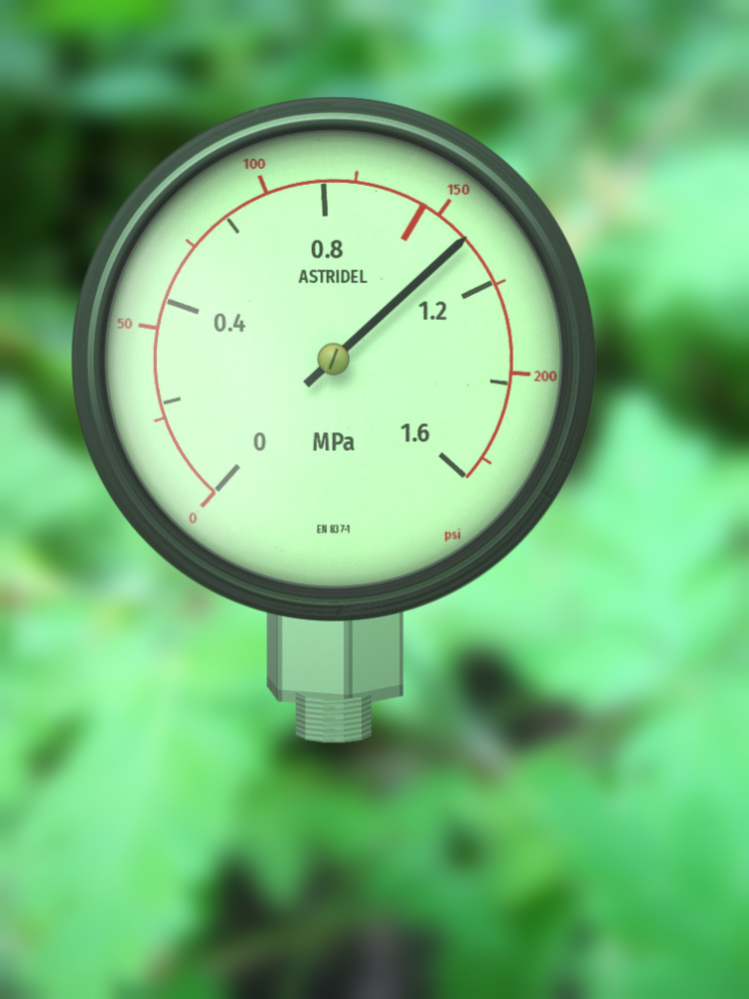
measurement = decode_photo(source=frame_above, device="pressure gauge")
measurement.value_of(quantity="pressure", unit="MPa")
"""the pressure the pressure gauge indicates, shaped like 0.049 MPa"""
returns 1.1 MPa
